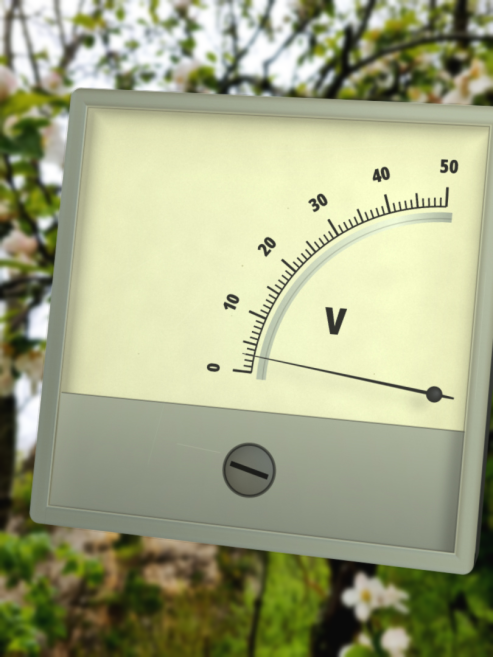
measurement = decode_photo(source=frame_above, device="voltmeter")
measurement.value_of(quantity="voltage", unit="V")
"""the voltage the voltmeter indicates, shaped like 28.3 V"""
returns 3 V
